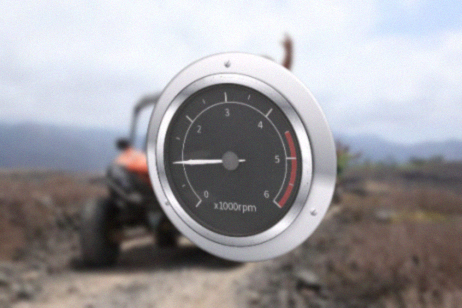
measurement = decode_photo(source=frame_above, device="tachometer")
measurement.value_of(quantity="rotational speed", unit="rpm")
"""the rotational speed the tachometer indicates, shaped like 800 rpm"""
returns 1000 rpm
